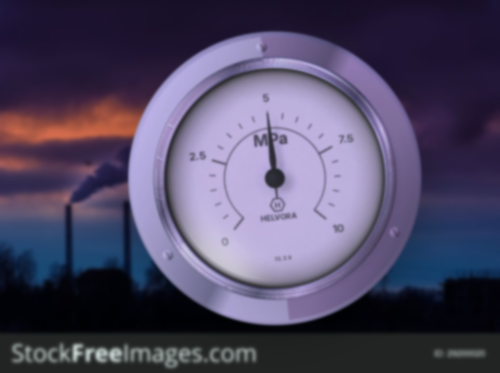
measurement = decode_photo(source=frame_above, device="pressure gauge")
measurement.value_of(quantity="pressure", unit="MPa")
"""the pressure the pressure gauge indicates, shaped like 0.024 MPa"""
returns 5 MPa
